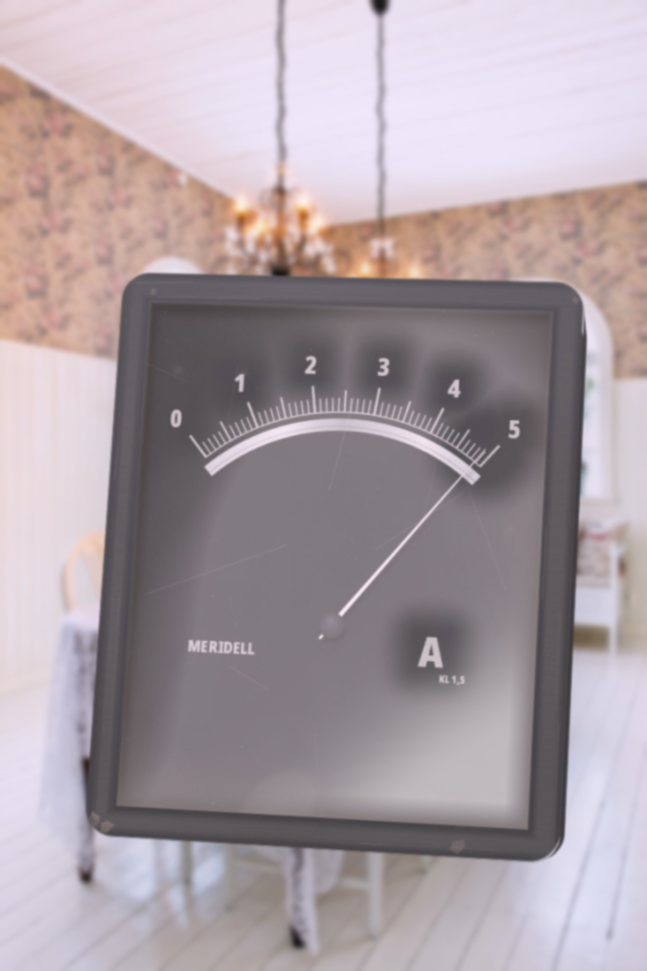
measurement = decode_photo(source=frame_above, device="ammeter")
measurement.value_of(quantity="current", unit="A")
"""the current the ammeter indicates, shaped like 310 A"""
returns 4.9 A
